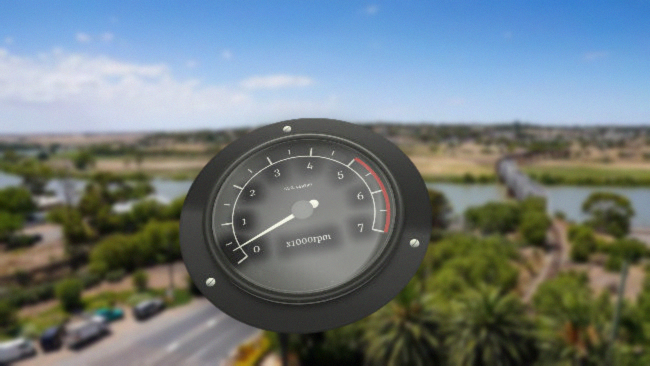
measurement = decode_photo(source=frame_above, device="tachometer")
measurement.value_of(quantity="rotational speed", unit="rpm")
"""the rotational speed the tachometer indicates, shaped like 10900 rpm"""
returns 250 rpm
